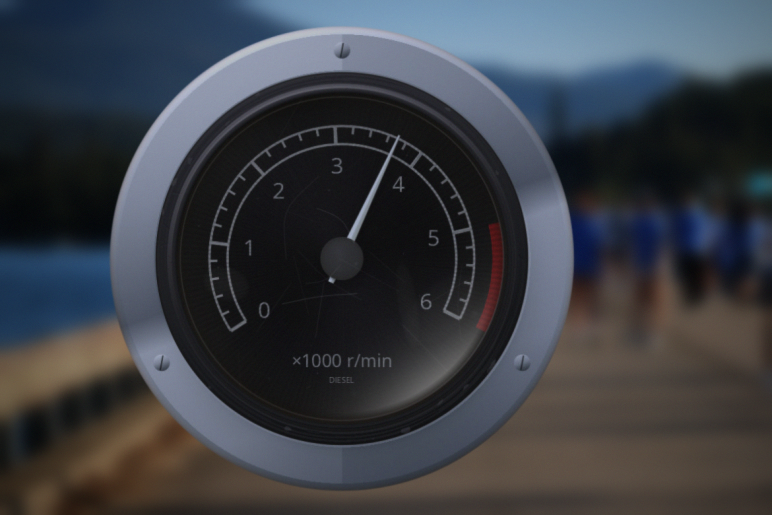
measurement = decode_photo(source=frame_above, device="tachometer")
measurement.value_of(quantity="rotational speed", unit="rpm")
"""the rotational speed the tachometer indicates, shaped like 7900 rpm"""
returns 3700 rpm
